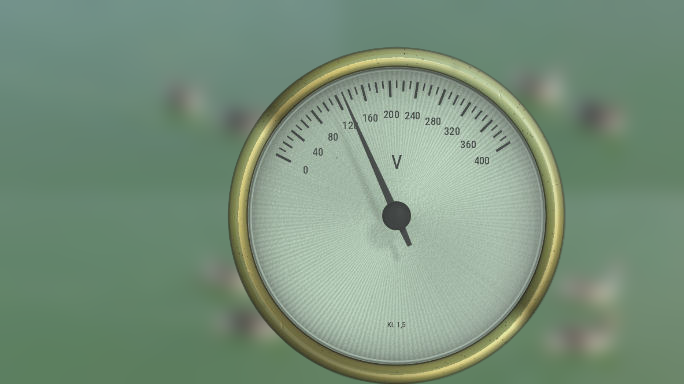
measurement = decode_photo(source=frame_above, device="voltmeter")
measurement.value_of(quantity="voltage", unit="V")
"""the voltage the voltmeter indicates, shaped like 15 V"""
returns 130 V
